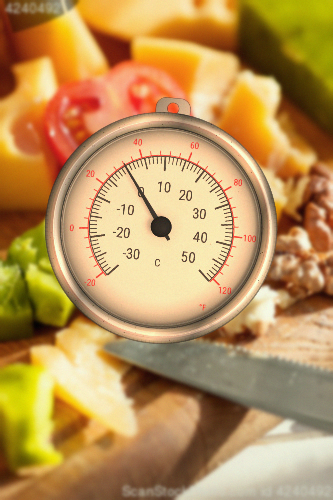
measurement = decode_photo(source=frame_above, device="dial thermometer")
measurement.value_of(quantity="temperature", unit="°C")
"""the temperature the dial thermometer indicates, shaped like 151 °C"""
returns 0 °C
